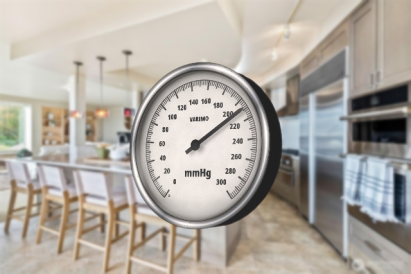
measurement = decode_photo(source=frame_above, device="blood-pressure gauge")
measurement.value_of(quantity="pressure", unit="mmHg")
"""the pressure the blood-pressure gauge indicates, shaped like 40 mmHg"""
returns 210 mmHg
